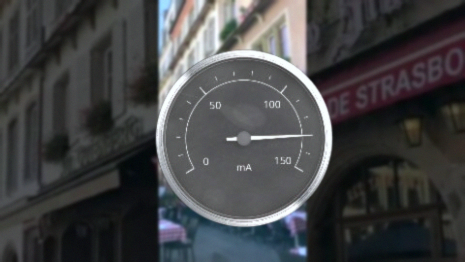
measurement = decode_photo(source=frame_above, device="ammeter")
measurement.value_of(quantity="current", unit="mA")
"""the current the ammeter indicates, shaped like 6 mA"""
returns 130 mA
